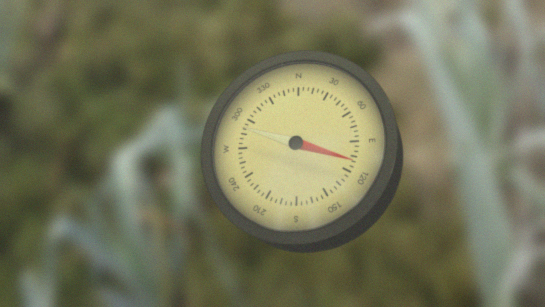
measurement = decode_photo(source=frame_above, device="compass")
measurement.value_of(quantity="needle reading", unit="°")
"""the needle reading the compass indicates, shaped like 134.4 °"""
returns 110 °
